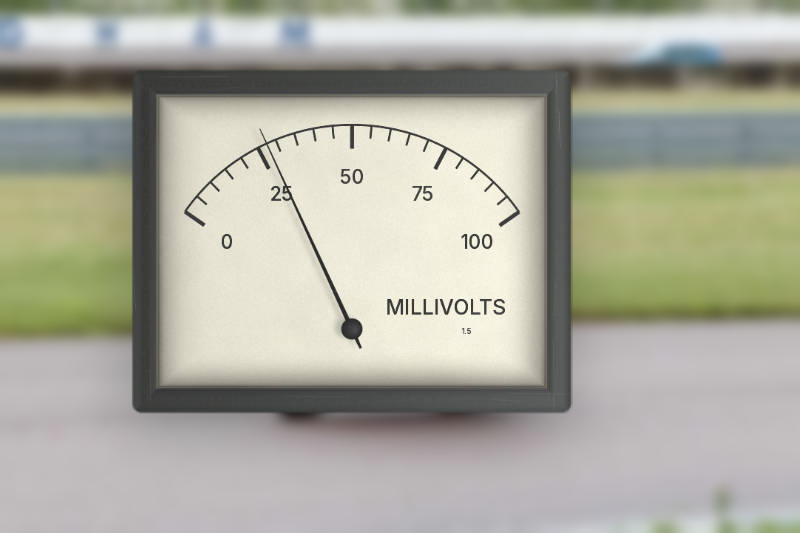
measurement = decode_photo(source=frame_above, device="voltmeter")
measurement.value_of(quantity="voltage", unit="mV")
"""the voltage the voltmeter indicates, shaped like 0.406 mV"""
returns 27.5 mV
